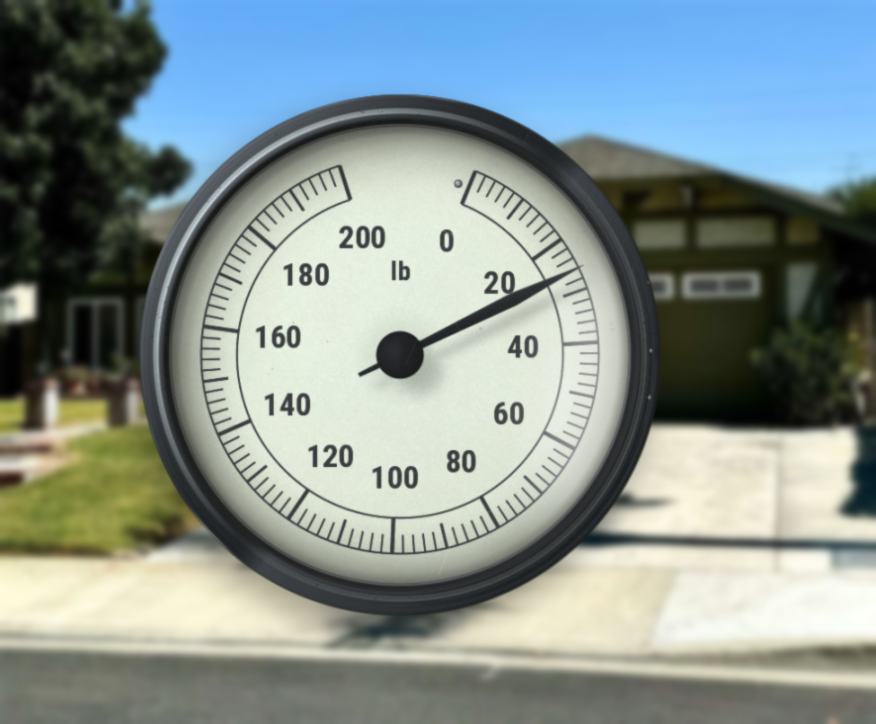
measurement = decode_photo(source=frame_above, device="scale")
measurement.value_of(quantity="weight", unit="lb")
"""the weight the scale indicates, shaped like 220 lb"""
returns 26 lb
